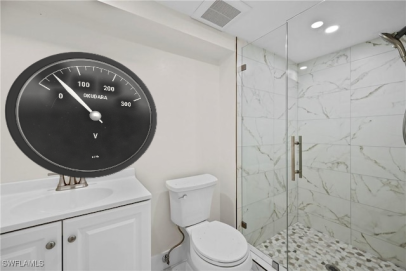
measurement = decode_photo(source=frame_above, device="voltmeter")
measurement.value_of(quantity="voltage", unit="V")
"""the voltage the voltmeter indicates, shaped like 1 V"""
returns 40 V
